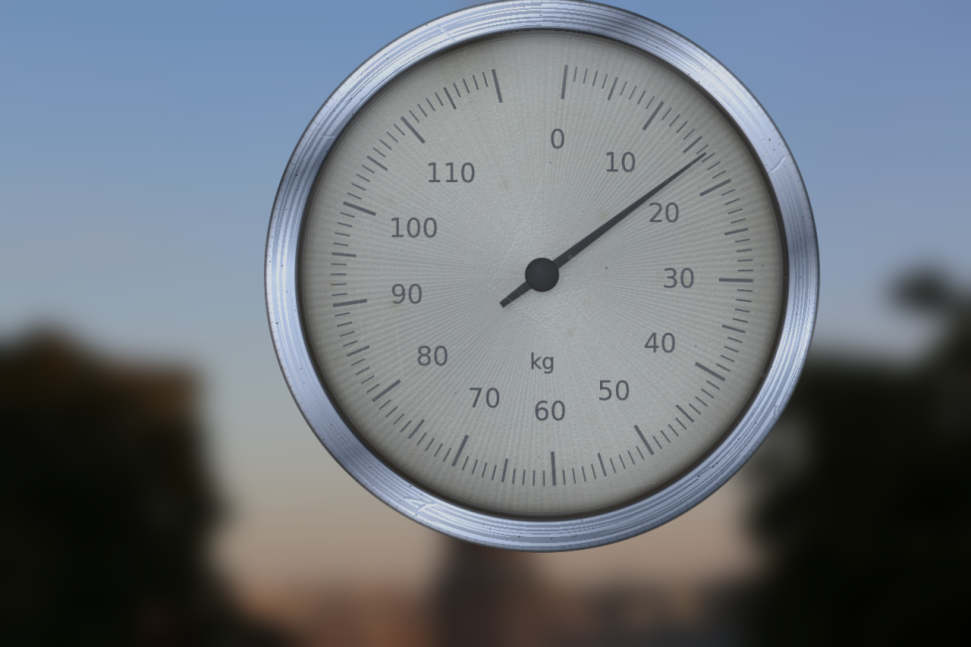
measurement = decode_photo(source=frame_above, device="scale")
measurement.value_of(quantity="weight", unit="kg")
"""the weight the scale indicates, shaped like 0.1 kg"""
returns 16.5 kg
